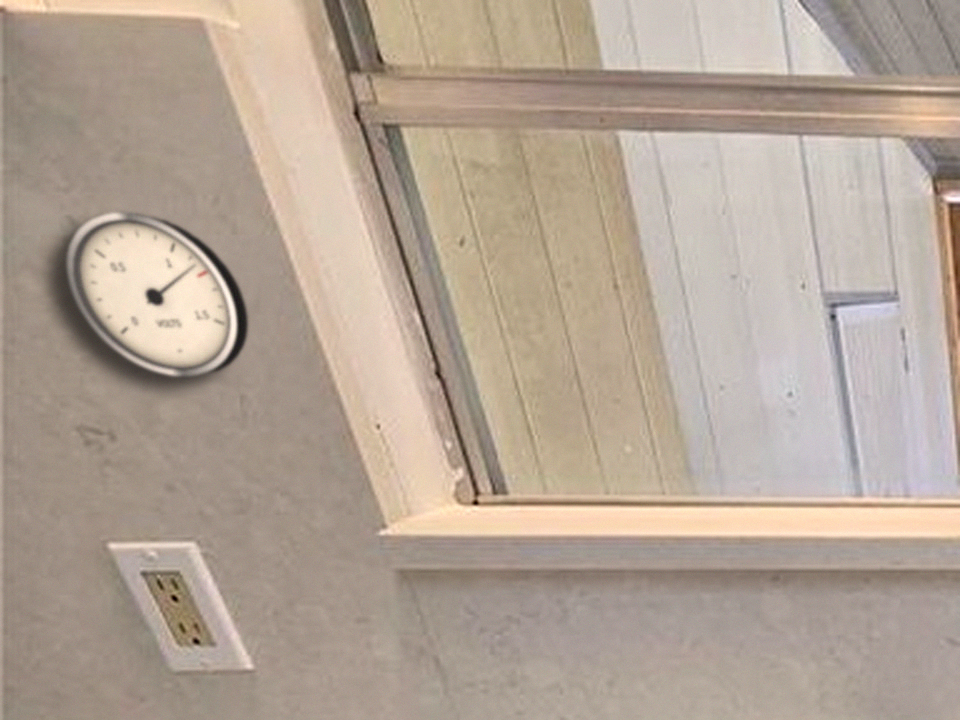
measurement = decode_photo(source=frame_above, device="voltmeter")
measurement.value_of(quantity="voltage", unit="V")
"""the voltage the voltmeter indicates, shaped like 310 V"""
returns 1.15 V
